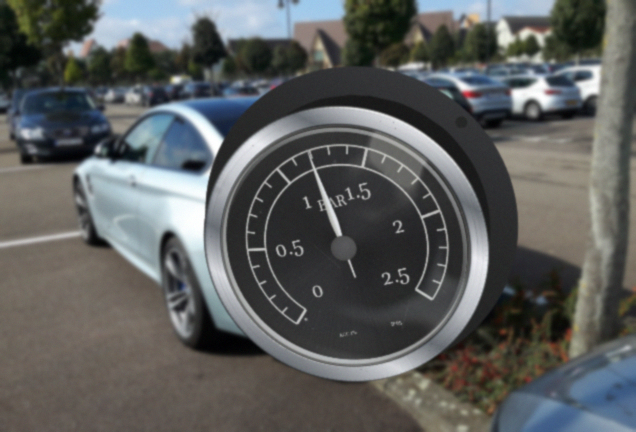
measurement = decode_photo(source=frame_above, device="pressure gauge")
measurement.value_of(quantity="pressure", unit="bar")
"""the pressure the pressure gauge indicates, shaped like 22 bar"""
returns 1.2 bar
